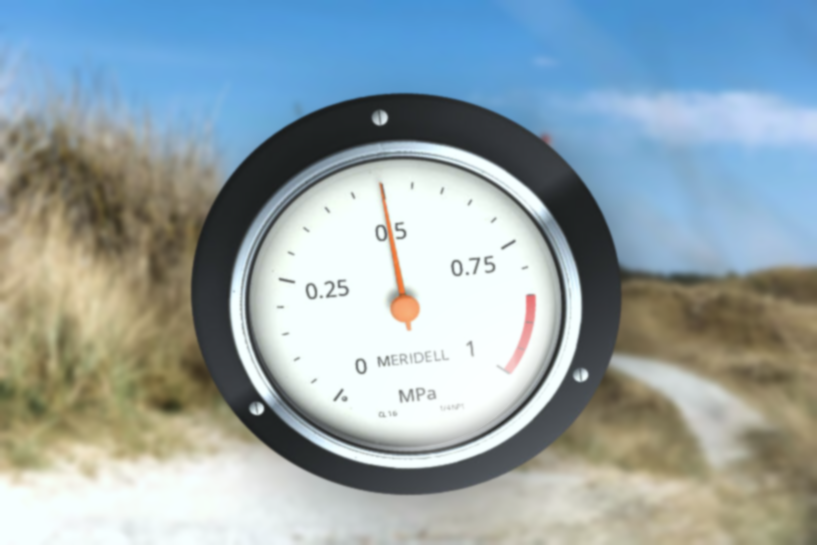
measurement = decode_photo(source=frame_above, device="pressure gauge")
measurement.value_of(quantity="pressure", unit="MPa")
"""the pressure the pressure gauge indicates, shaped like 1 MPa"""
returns 0.5 MPa
